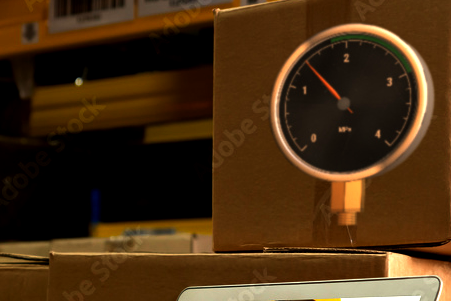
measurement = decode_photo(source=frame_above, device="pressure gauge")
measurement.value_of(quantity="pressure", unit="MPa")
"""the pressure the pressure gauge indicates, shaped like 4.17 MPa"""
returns 1.4 MPa
